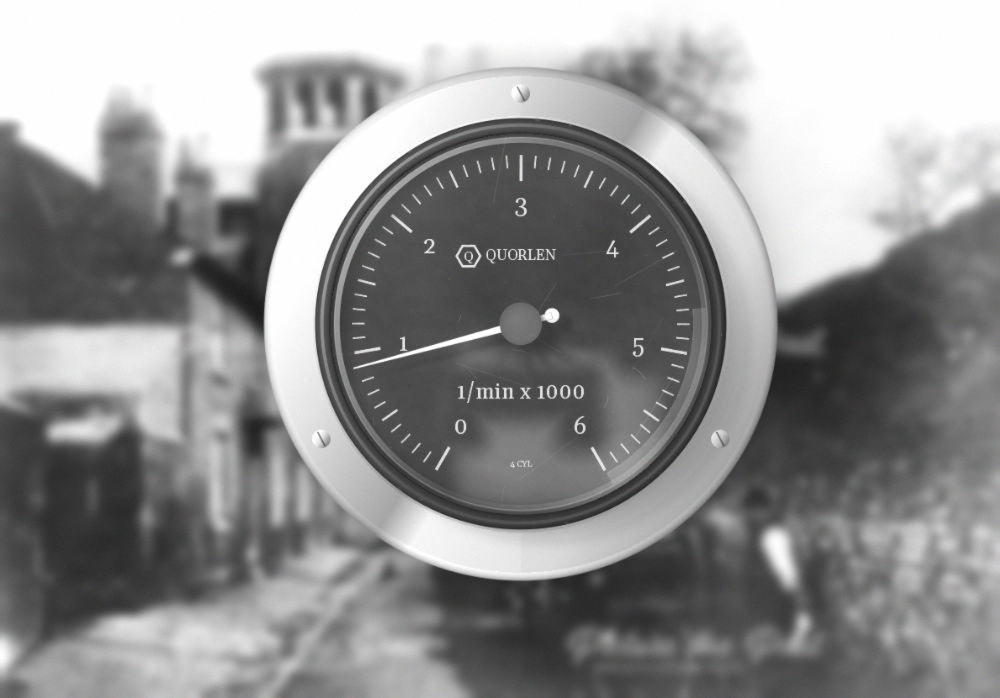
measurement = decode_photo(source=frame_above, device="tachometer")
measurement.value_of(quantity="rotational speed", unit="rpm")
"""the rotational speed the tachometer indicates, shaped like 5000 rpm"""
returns 900 rpm
